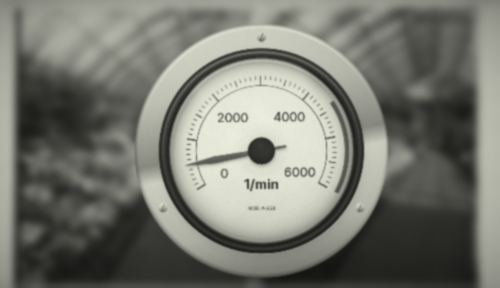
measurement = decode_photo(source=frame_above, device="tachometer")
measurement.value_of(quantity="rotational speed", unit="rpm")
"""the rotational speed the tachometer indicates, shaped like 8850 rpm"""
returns 500 rpm
